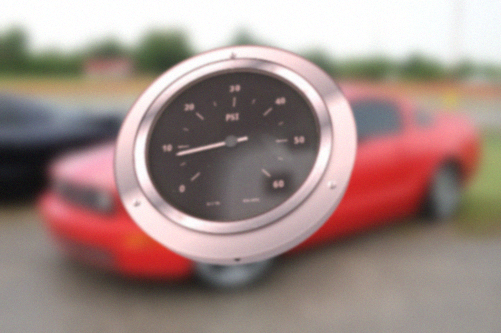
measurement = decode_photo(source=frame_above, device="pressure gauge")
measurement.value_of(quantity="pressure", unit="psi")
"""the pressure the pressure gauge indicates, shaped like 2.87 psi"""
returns 7.5 psi
